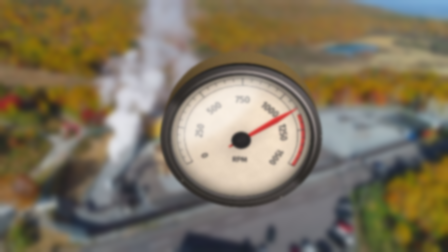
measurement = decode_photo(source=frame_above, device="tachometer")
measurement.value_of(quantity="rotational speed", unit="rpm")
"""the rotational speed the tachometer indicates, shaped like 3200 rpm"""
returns 1100 rpm
